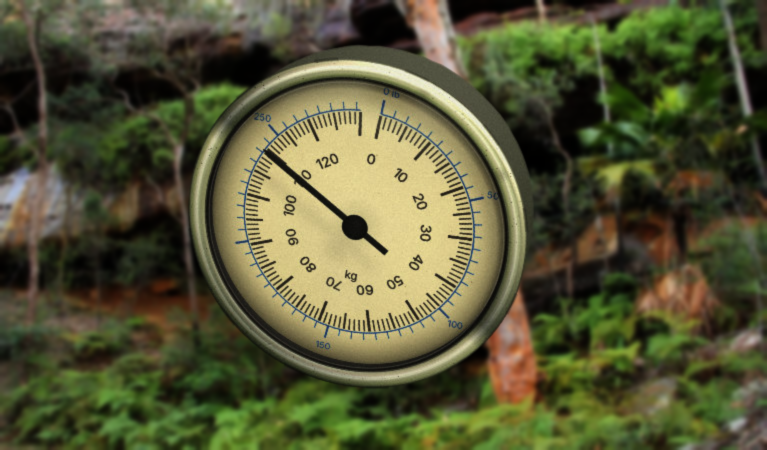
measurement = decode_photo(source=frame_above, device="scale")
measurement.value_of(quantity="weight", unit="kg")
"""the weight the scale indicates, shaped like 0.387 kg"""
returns 110 kg
